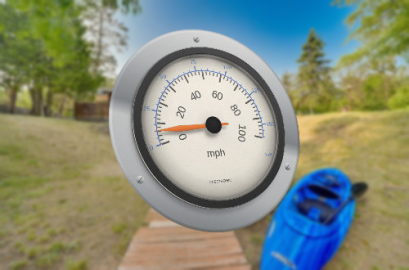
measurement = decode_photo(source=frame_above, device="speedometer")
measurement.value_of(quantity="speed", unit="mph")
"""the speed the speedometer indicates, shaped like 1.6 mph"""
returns 6 mph
